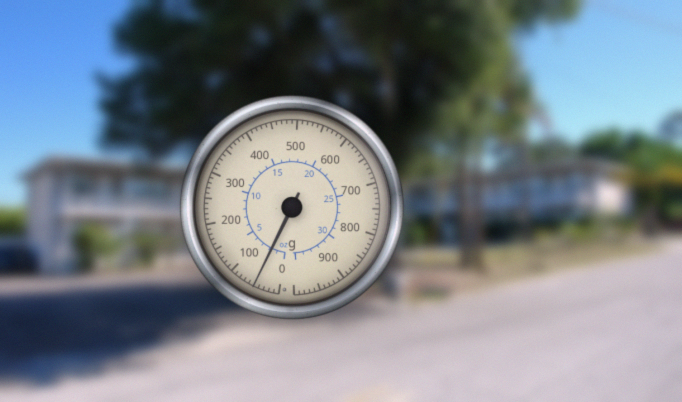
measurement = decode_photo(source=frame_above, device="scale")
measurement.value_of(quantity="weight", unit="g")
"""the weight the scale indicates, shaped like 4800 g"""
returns 50 g
